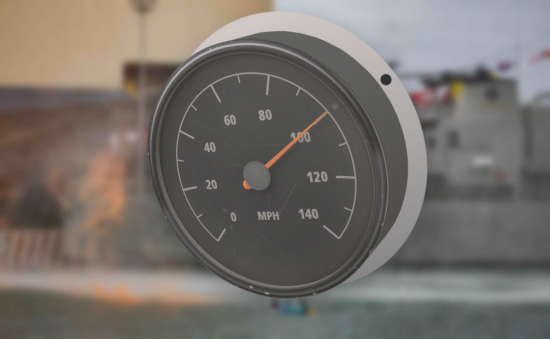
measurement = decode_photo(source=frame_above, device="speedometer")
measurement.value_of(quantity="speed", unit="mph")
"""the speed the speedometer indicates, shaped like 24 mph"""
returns 100 mph
